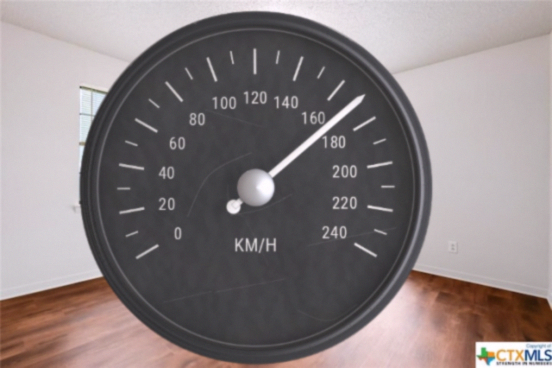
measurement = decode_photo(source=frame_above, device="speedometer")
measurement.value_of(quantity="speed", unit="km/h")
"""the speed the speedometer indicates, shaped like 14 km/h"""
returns 170 km/h
